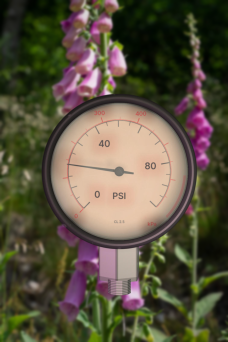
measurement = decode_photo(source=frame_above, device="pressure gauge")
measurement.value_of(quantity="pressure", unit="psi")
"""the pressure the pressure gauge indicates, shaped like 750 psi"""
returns 20 psi
